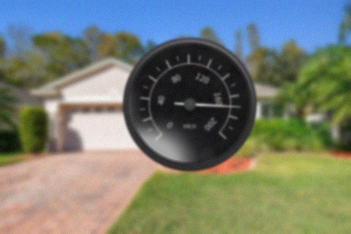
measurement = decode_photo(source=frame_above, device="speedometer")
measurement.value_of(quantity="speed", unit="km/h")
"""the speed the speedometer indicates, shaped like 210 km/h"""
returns 170 km/h
